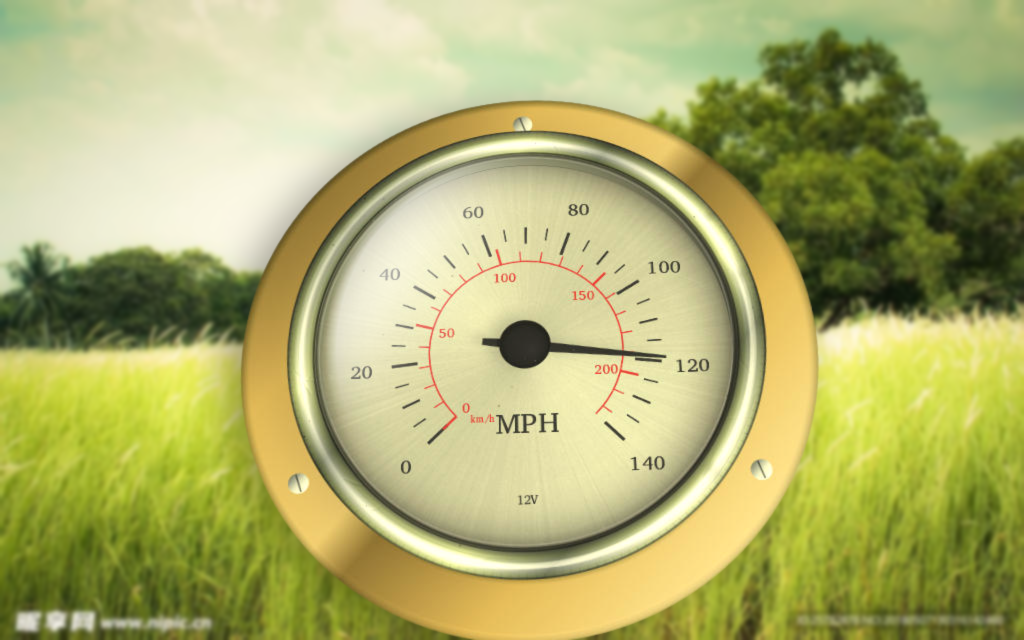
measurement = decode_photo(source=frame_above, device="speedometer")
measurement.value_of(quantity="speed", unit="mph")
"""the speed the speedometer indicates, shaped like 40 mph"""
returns 120 mph
